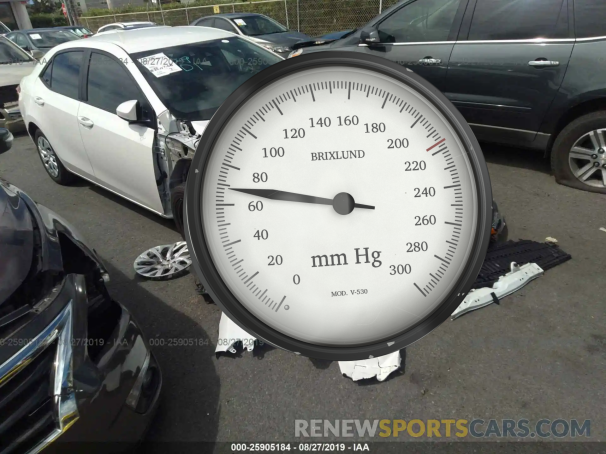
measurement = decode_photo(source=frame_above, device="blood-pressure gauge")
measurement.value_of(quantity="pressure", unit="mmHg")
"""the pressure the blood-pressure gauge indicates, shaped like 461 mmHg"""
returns 68 mmHg
